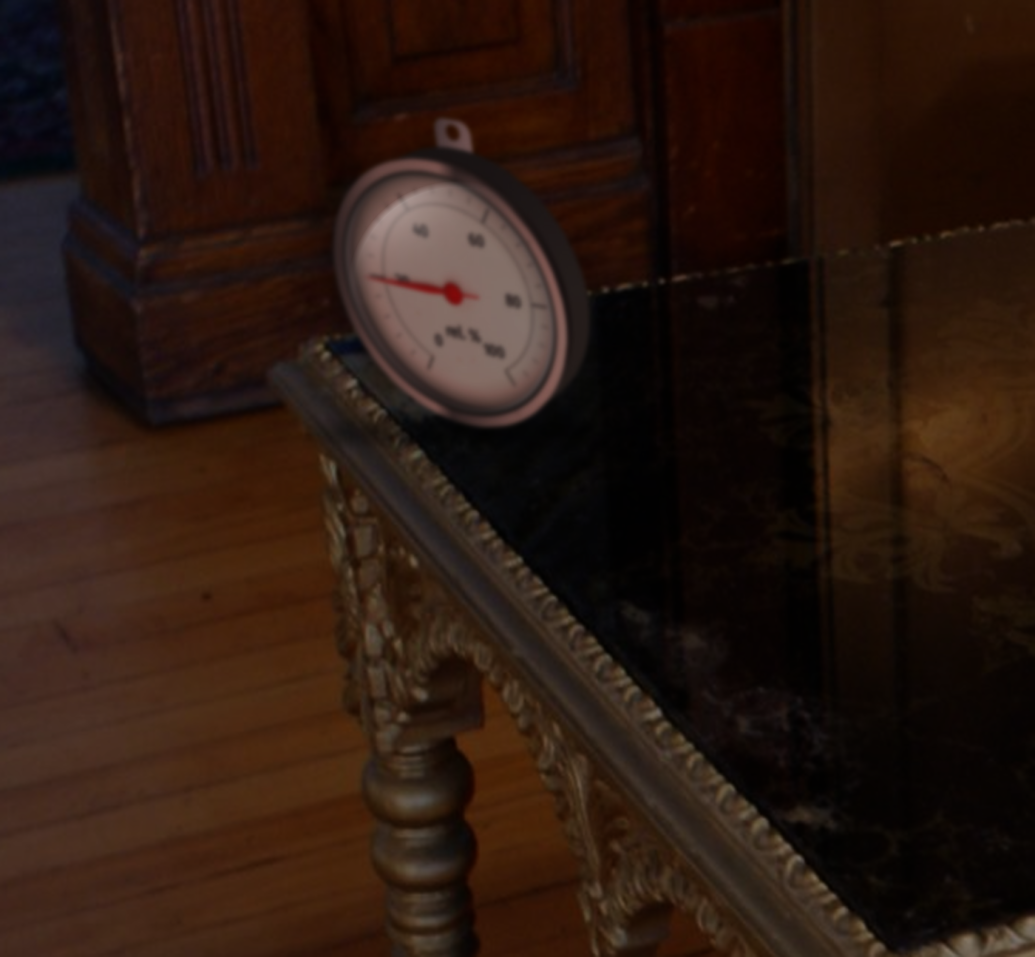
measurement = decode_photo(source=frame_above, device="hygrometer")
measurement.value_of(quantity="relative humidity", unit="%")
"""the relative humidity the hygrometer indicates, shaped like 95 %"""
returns 20 %
